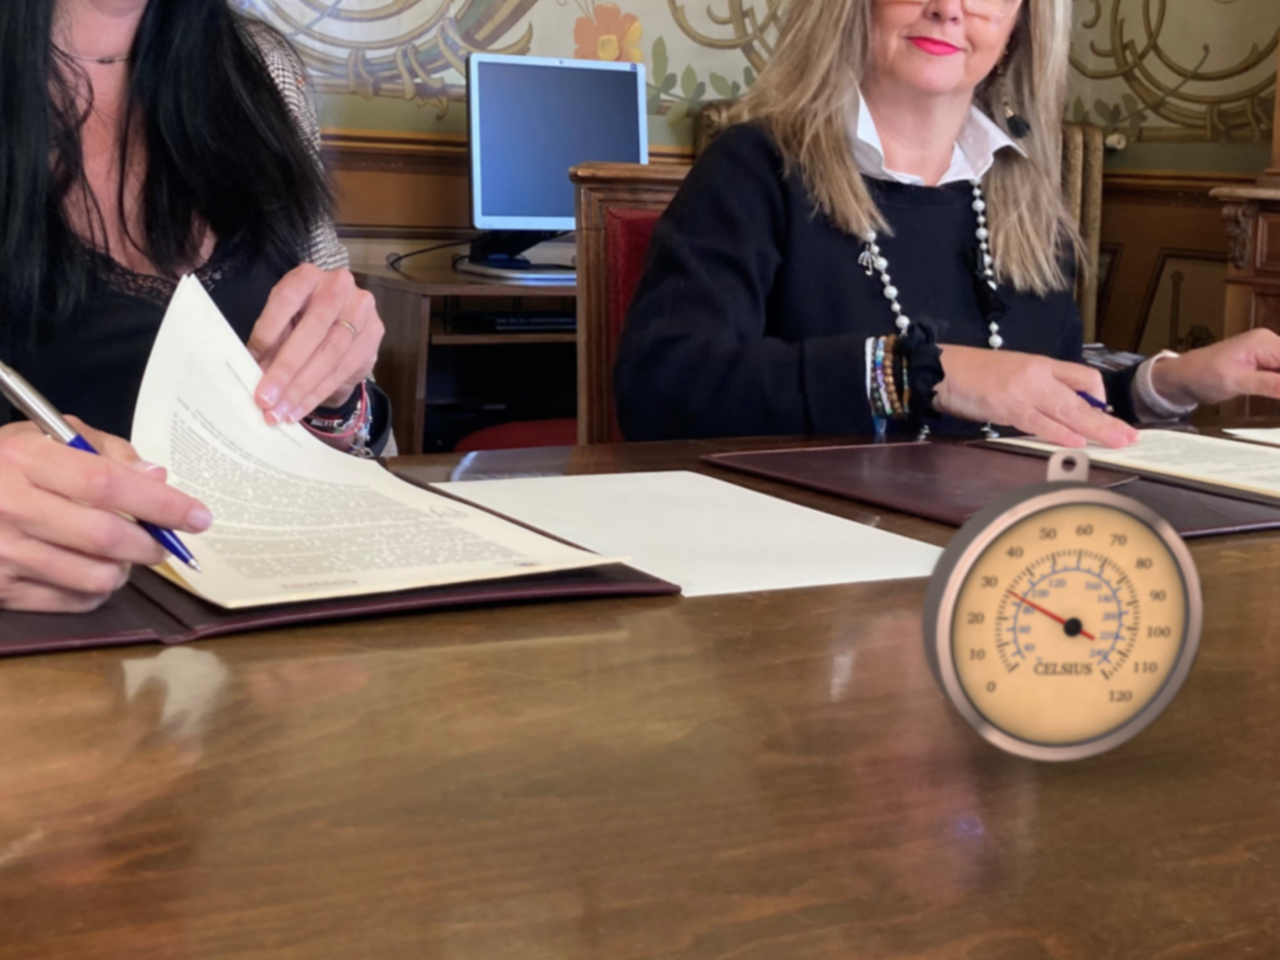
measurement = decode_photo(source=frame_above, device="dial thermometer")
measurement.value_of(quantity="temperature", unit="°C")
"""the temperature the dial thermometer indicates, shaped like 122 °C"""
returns 30 °C
